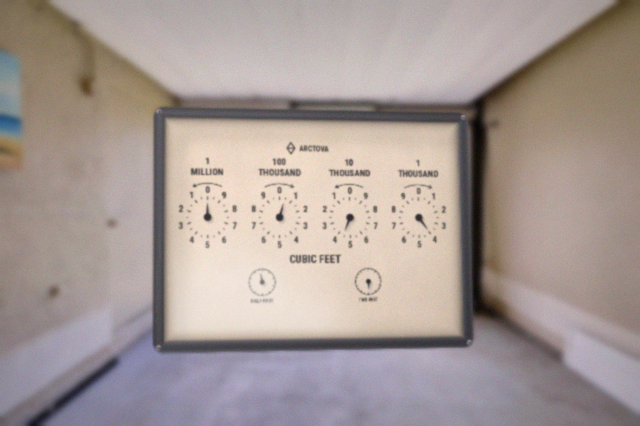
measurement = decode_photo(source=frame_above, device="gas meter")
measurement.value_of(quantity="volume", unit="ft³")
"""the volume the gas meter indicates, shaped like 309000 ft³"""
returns 4400 ft³
